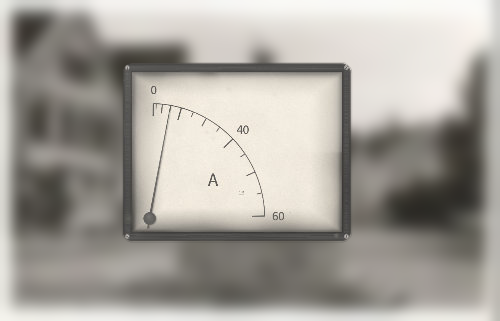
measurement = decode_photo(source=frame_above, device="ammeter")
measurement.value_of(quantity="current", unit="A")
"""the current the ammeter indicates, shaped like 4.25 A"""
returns 15 A
